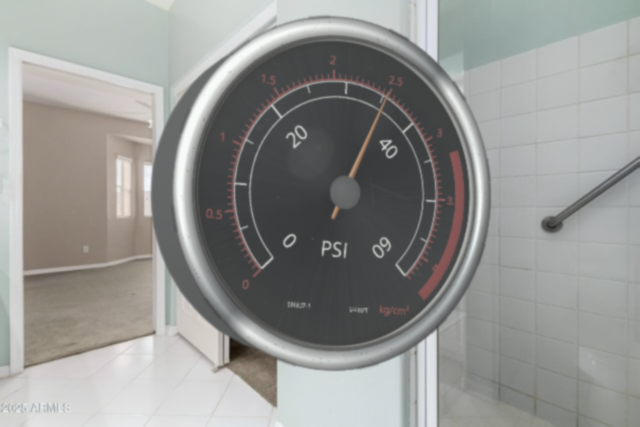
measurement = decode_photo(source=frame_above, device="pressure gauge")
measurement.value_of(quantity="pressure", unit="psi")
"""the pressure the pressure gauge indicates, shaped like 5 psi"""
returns 35 psi
